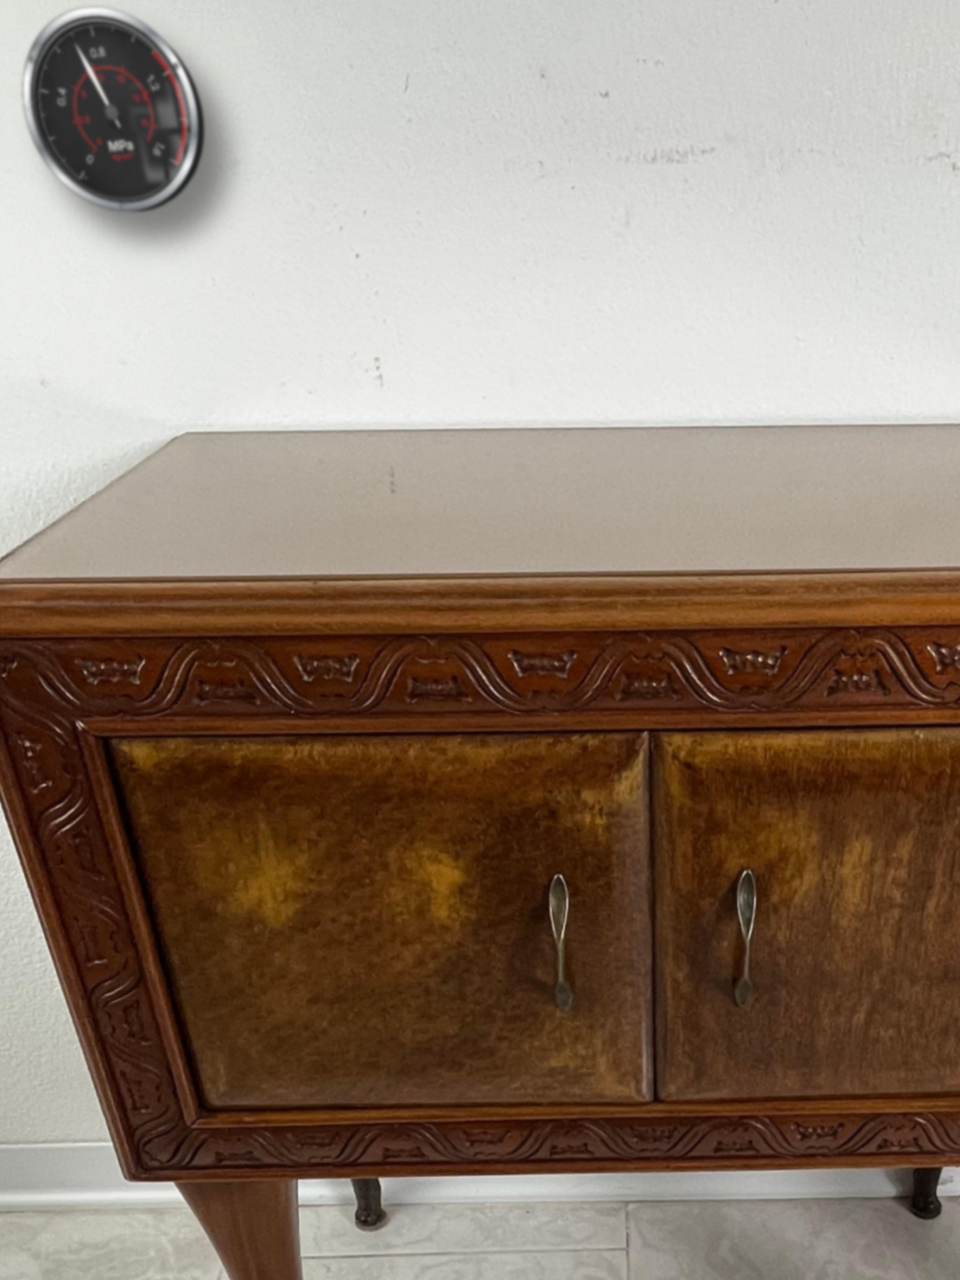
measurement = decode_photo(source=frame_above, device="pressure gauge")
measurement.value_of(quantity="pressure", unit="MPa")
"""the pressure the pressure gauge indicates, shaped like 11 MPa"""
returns 0.7 MPa
